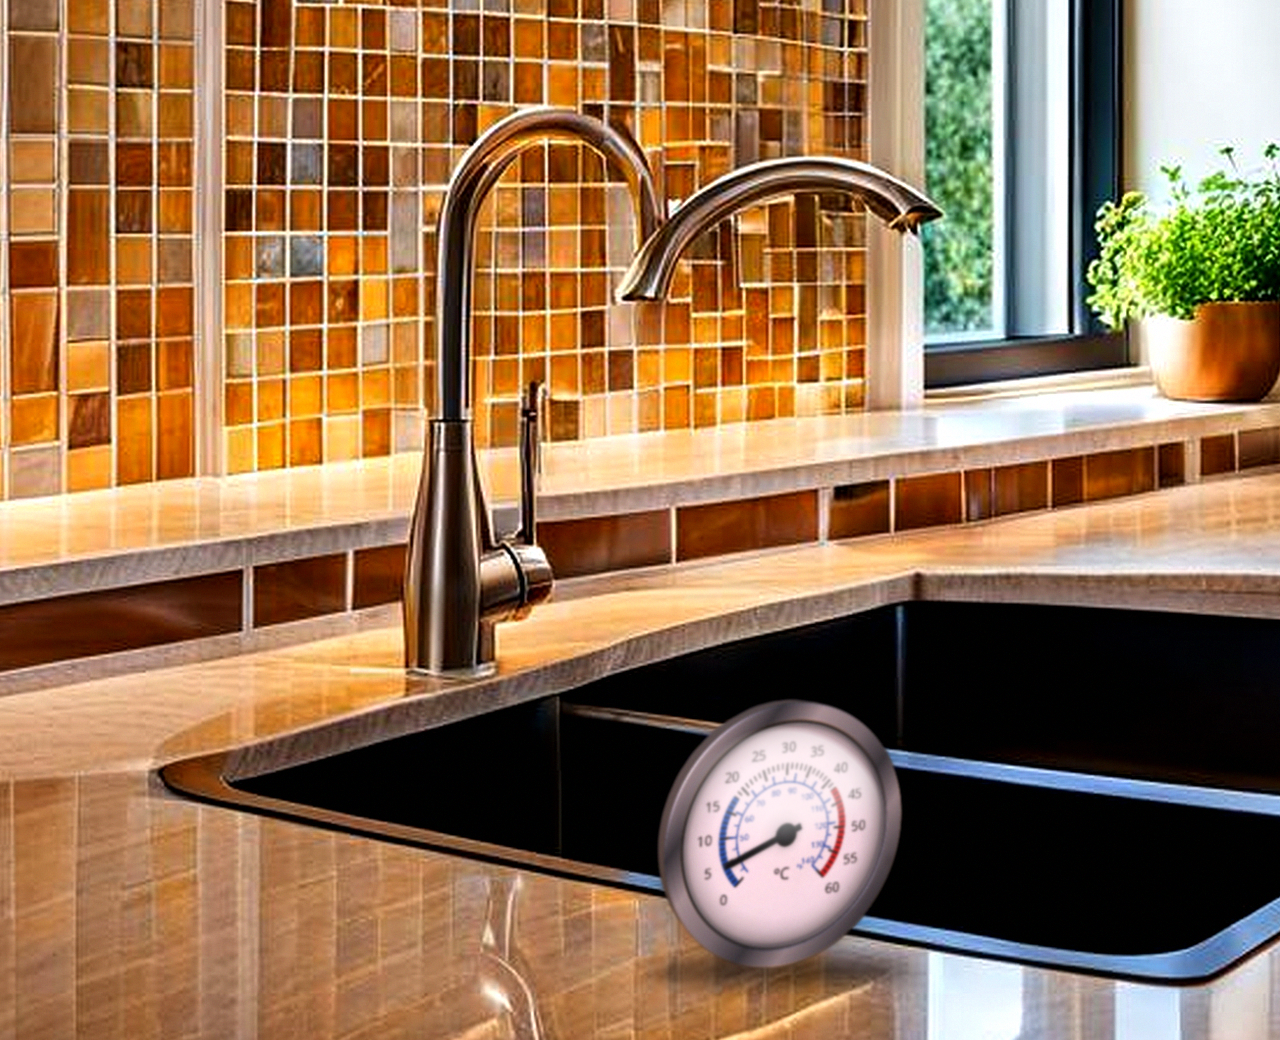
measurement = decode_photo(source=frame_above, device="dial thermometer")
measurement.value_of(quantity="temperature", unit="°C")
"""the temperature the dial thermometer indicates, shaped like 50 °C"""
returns 5 °C
